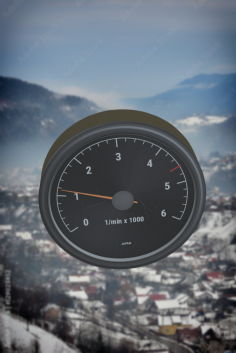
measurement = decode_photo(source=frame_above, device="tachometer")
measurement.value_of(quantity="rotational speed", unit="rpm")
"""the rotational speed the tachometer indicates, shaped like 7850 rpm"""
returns 1200 rpm
